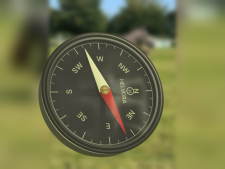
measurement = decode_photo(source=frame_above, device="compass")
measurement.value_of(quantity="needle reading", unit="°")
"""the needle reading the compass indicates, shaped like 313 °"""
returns 70 °
